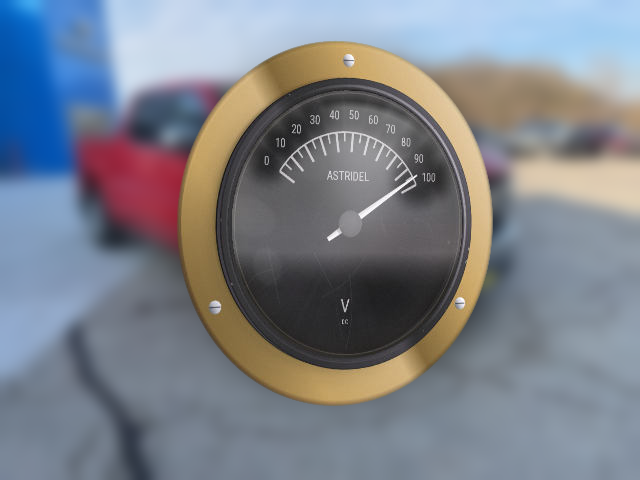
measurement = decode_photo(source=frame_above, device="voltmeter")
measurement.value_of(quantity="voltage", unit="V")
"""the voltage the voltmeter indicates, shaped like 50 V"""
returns 95 V
